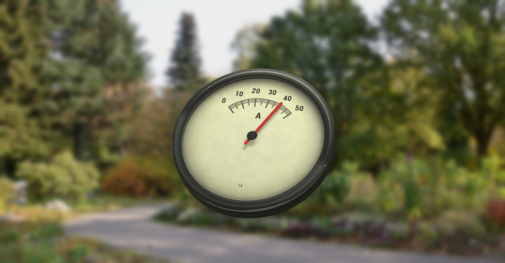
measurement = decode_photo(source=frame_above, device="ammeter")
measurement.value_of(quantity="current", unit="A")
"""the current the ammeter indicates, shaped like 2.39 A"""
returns 40 A
